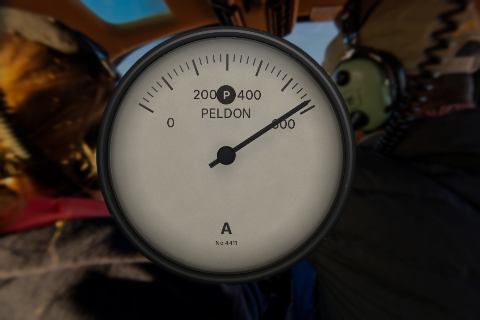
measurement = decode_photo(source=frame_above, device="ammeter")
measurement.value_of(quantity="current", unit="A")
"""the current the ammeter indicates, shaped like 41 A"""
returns 580 A
